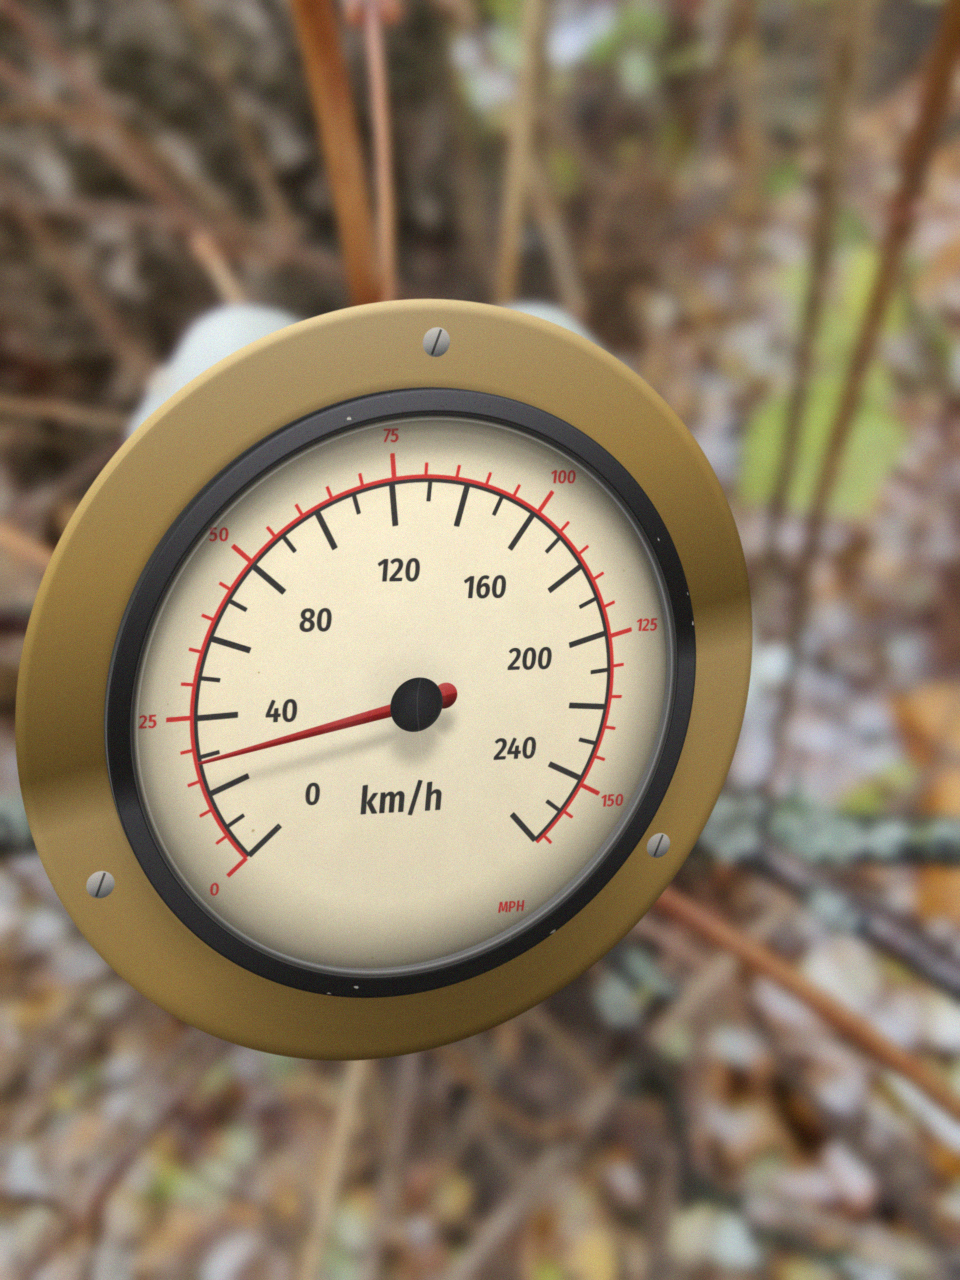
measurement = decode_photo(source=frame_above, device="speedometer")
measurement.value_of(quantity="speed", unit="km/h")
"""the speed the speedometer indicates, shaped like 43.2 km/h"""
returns 30 km/h
